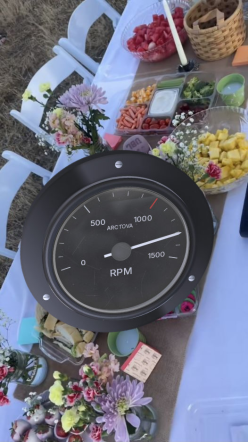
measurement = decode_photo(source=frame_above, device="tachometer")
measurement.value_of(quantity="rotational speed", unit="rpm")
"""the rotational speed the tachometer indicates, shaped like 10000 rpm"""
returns 1300 rpm
